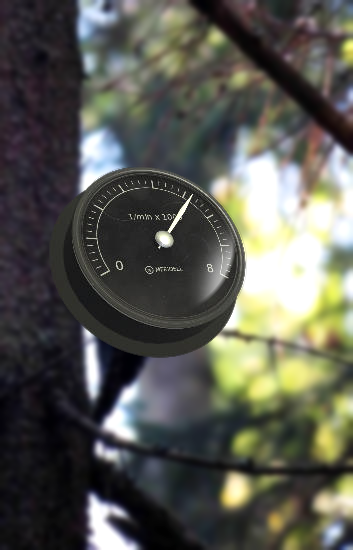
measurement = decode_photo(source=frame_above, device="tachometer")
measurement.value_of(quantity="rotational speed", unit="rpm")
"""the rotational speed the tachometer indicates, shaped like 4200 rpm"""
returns 5200 rpm
